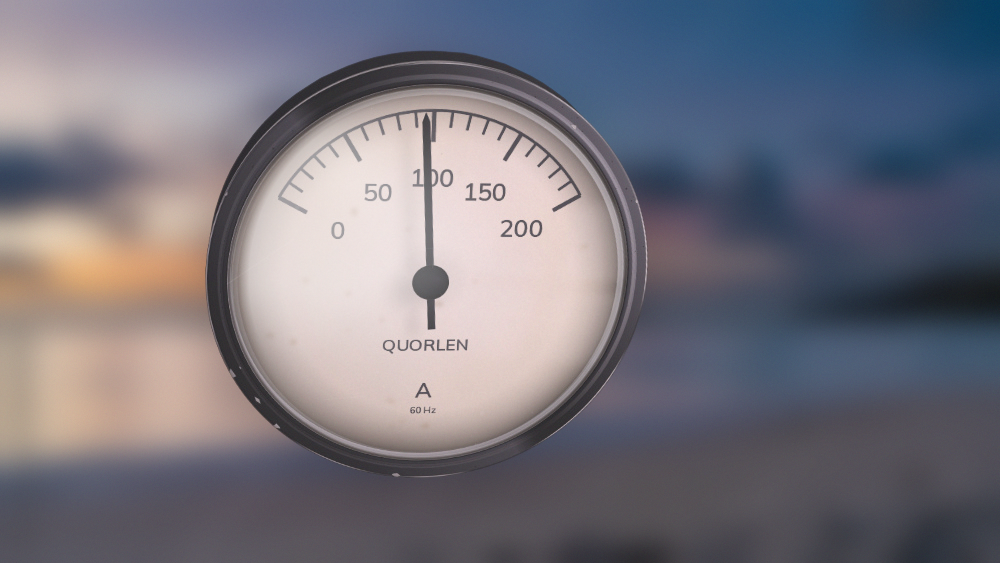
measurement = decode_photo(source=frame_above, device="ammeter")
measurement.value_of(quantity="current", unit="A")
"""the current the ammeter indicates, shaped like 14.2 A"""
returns 95 A
